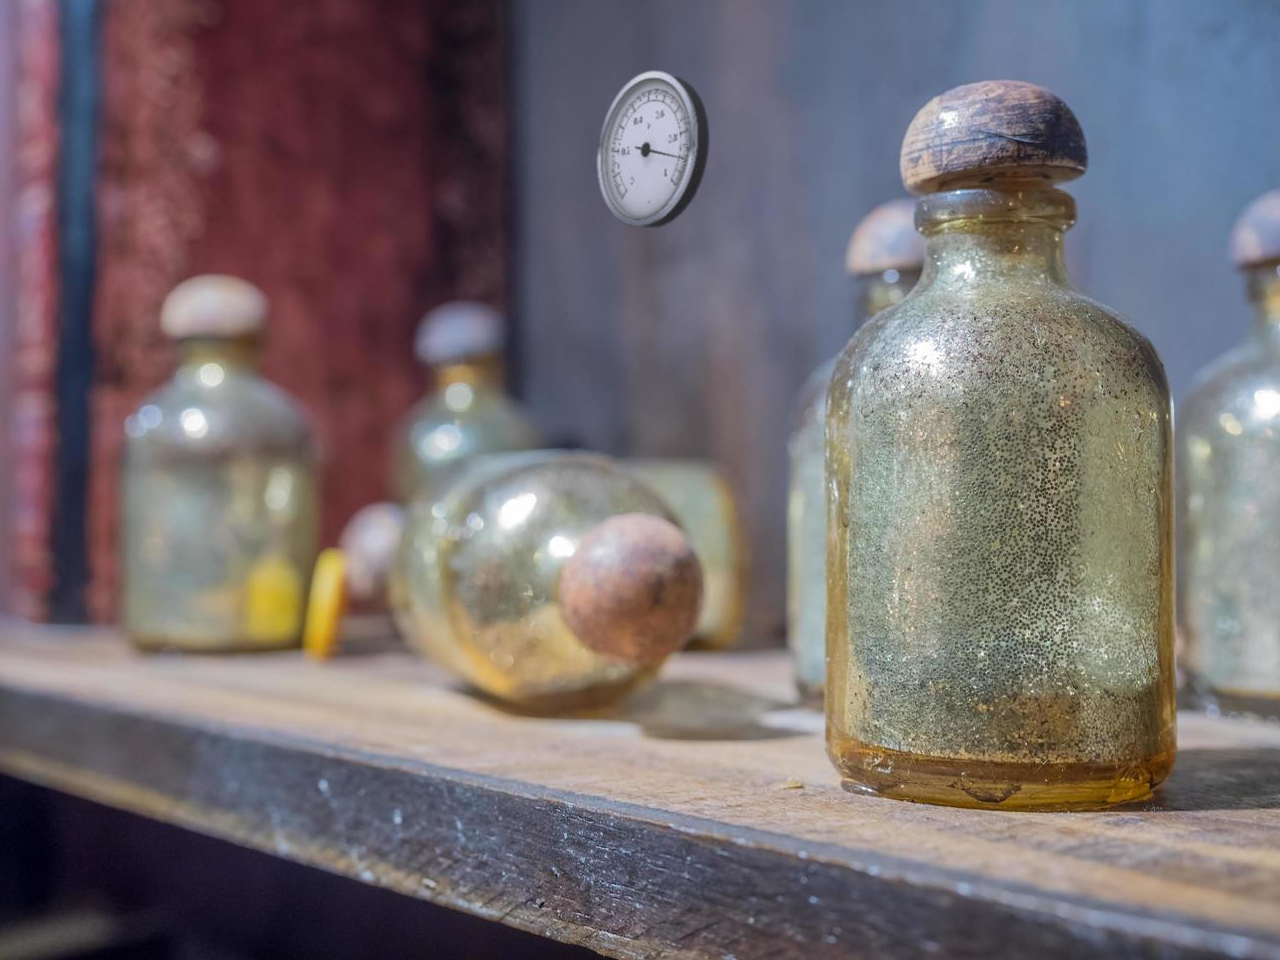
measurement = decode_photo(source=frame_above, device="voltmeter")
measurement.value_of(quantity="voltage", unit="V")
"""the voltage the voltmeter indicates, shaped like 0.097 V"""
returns 0.9 V
